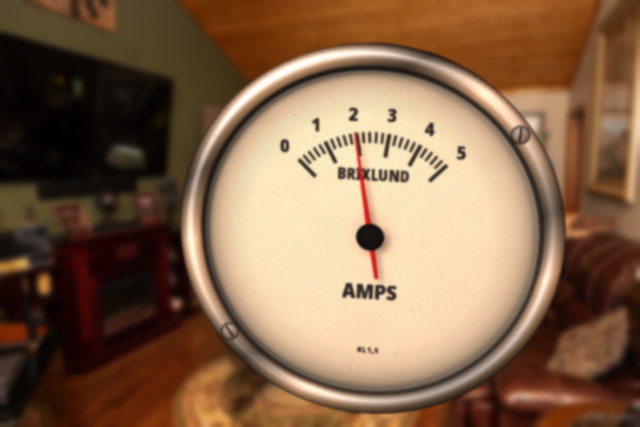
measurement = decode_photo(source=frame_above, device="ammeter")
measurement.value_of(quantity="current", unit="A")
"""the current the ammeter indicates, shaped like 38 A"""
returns 2 A
